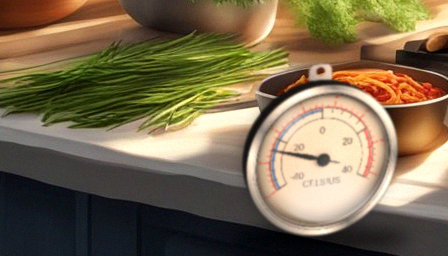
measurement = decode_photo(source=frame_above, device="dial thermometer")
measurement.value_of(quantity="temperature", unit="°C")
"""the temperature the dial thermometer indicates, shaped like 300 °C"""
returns -24 °C
